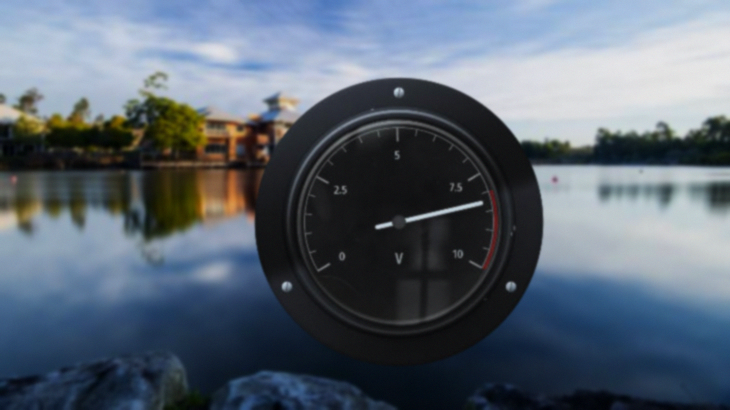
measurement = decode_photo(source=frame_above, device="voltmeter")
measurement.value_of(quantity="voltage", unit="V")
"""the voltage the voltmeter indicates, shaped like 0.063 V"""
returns 8.25 V
